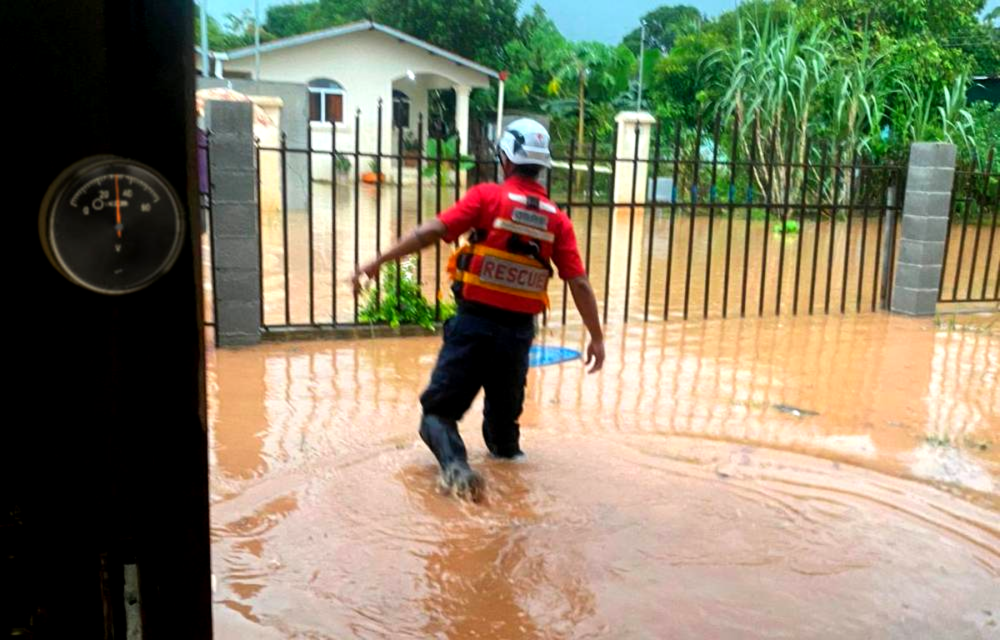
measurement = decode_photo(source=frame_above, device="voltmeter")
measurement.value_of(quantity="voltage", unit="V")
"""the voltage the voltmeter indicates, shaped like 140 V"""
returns 30 V
